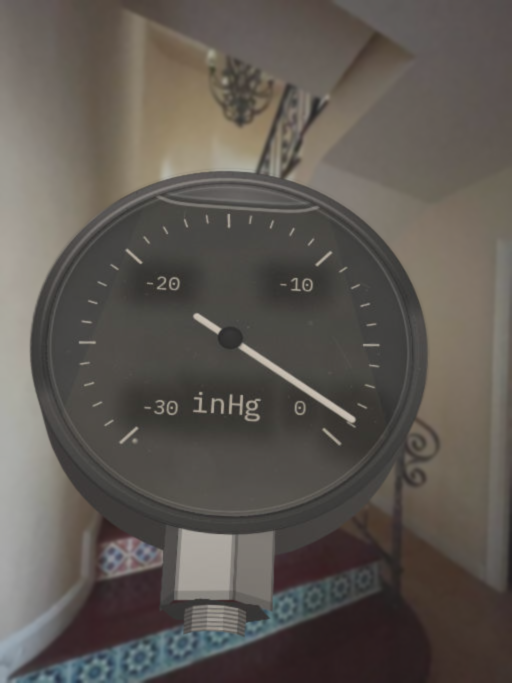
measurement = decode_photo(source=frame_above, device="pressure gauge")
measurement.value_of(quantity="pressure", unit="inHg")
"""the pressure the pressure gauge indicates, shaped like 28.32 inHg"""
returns -1 inHg
